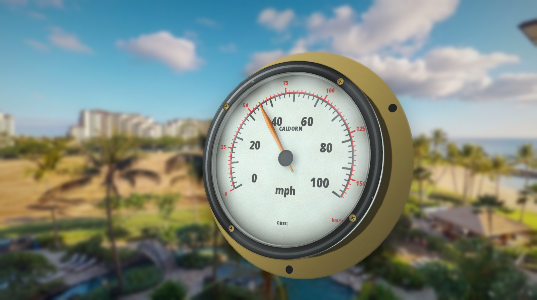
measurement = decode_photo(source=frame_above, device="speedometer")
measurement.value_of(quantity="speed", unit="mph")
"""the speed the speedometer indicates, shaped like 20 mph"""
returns 36 mph
